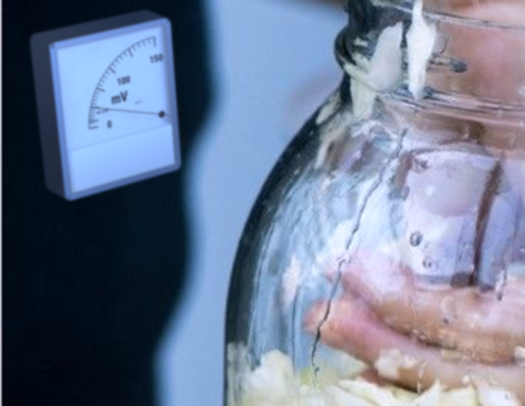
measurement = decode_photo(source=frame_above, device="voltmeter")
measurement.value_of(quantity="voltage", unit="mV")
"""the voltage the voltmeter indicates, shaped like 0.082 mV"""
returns 50 mV
